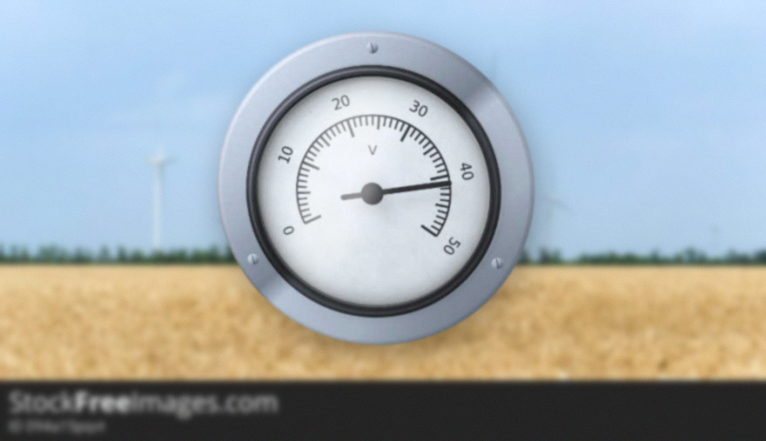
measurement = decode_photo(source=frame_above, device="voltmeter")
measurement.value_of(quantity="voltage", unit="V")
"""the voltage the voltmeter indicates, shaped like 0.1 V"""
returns 41 V
